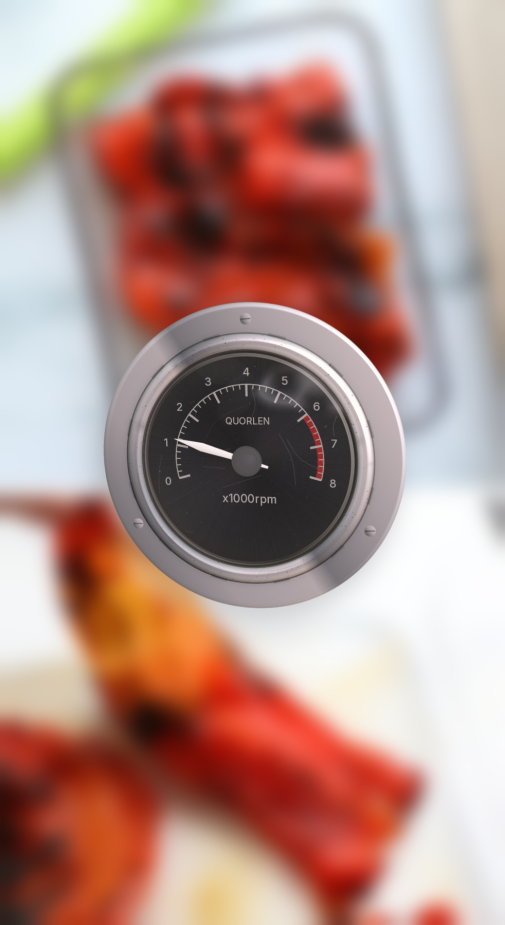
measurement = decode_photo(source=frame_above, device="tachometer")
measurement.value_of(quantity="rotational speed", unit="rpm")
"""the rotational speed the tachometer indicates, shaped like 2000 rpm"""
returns 1200 rpm
